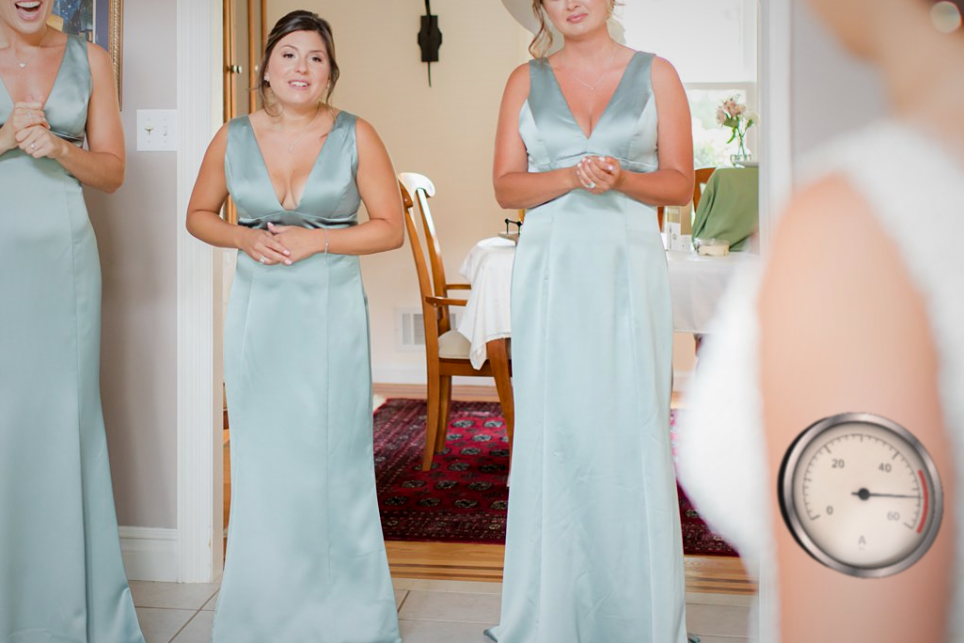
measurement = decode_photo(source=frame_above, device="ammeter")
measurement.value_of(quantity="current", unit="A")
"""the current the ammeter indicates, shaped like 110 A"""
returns 52 A
